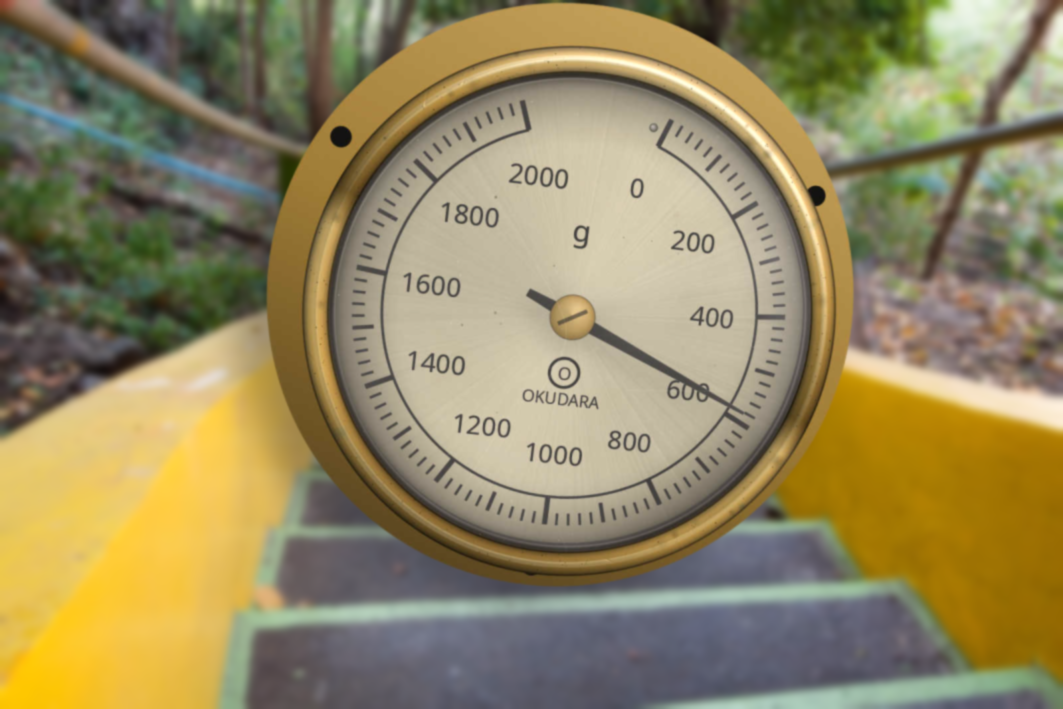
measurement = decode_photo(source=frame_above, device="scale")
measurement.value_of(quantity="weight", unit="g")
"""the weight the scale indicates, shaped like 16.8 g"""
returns 580 g
